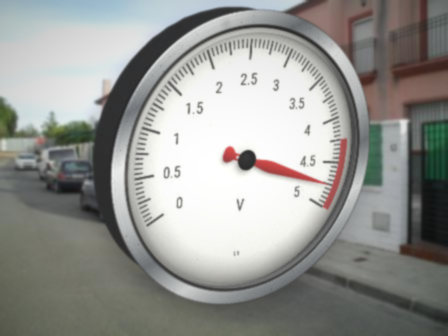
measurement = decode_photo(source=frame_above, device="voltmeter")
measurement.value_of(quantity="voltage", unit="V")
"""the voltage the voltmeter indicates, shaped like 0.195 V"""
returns 4.75 V
